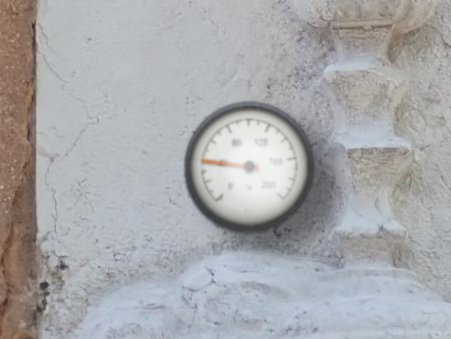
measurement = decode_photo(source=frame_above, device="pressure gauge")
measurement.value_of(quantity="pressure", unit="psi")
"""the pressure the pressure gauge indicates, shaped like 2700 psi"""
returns 40 psi
